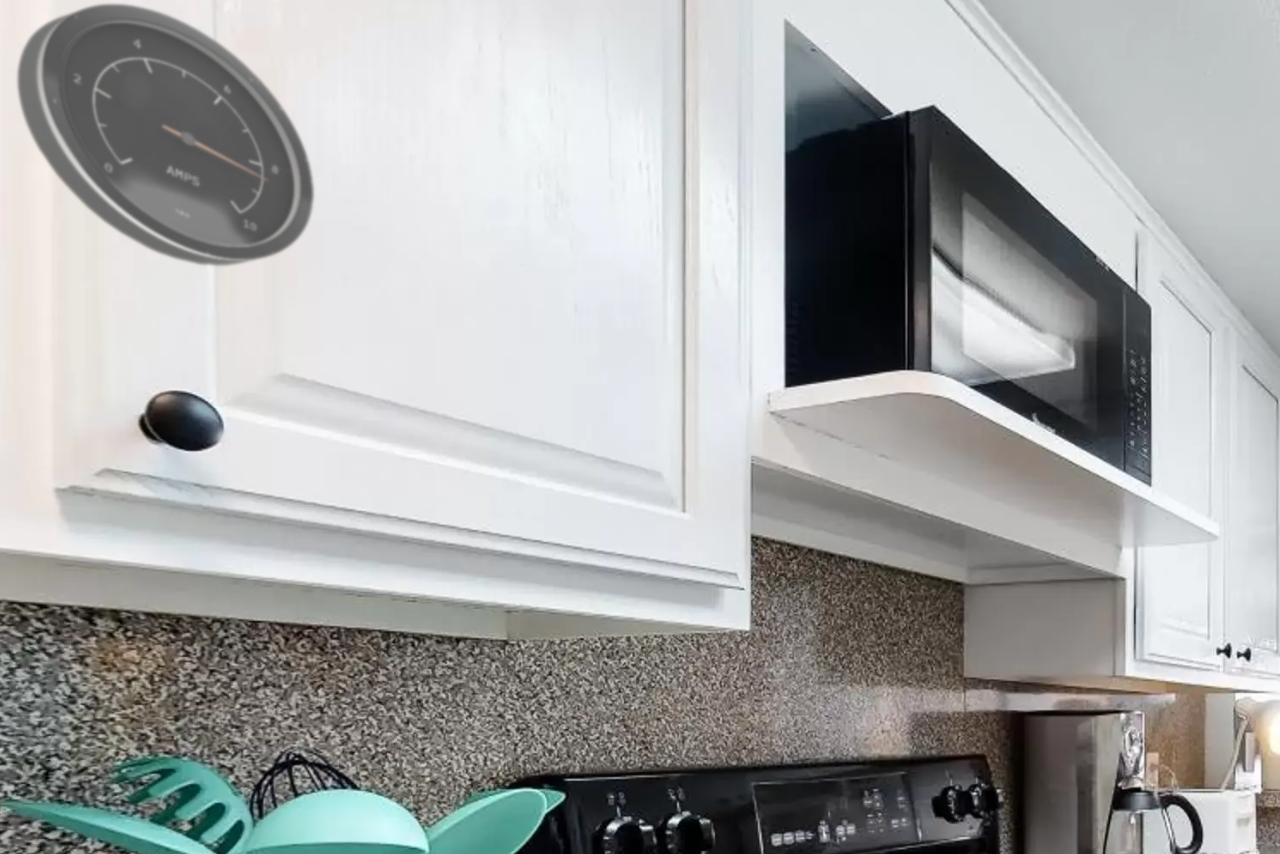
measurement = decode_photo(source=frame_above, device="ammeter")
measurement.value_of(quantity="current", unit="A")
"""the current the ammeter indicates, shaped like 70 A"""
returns 8.5 A
